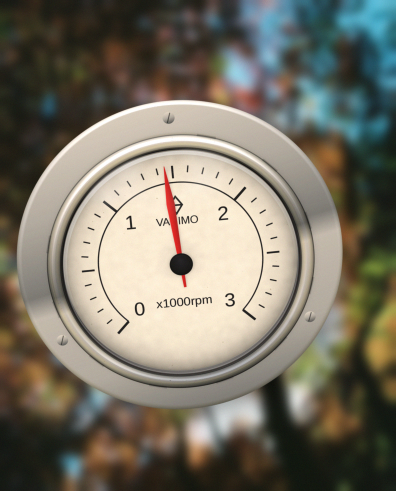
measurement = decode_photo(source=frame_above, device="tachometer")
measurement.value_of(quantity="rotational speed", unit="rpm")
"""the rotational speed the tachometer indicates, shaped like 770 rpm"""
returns 1450 rpm
